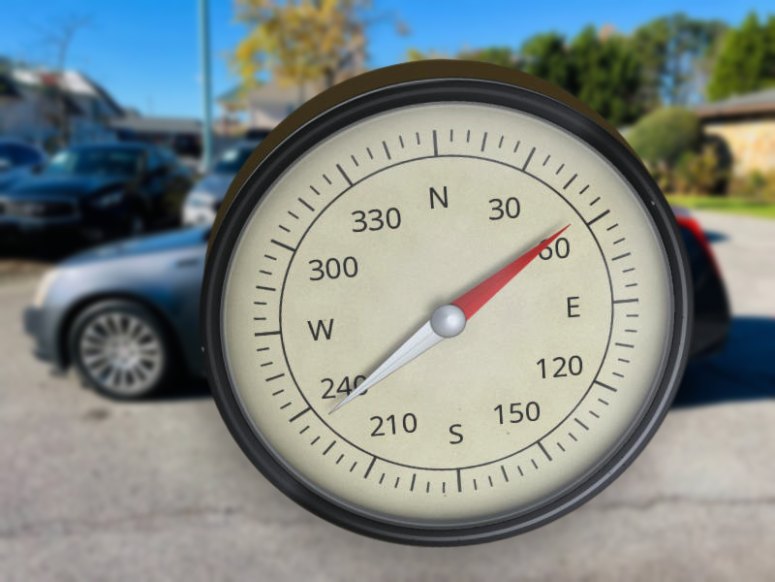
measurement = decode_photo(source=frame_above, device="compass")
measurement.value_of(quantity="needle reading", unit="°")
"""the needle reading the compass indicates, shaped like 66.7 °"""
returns 55 °
